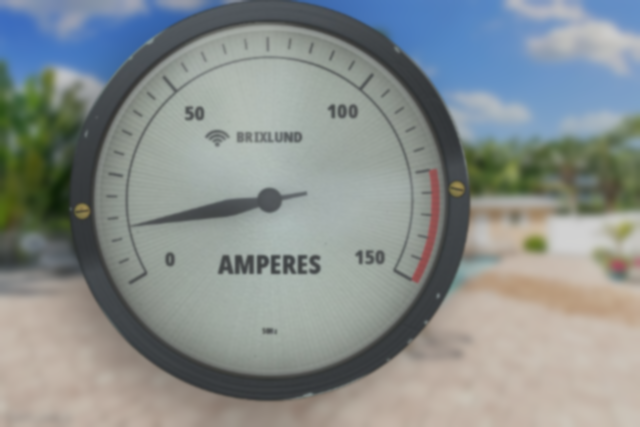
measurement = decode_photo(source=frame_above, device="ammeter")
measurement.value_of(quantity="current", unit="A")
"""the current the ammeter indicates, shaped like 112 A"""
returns 12.5 A
